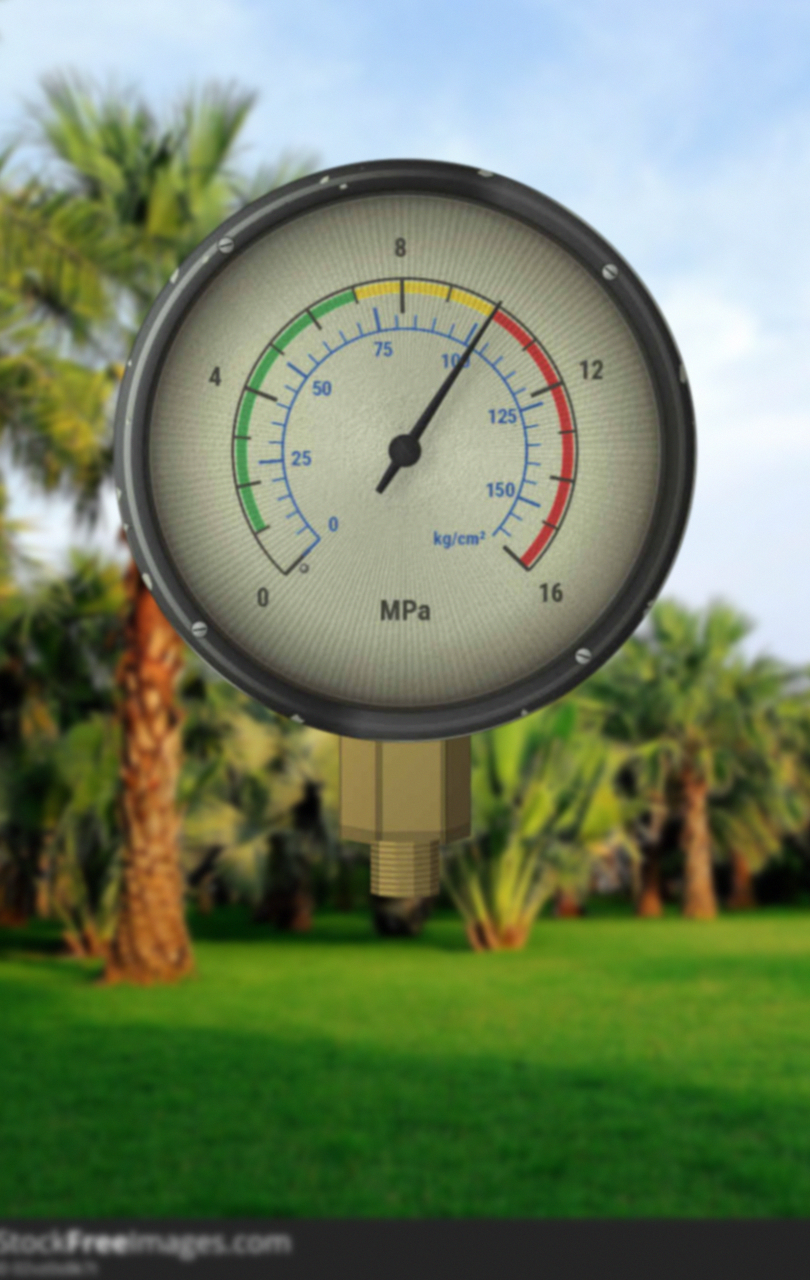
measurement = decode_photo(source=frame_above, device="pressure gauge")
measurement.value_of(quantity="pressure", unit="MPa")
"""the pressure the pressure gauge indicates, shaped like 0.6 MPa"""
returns 10 MPa
